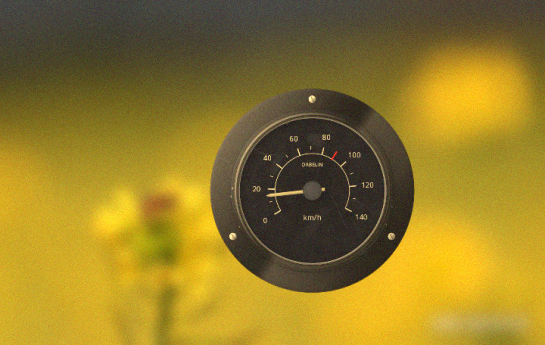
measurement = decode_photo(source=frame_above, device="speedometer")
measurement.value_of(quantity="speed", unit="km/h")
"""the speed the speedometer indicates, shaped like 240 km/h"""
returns 15 km/h
